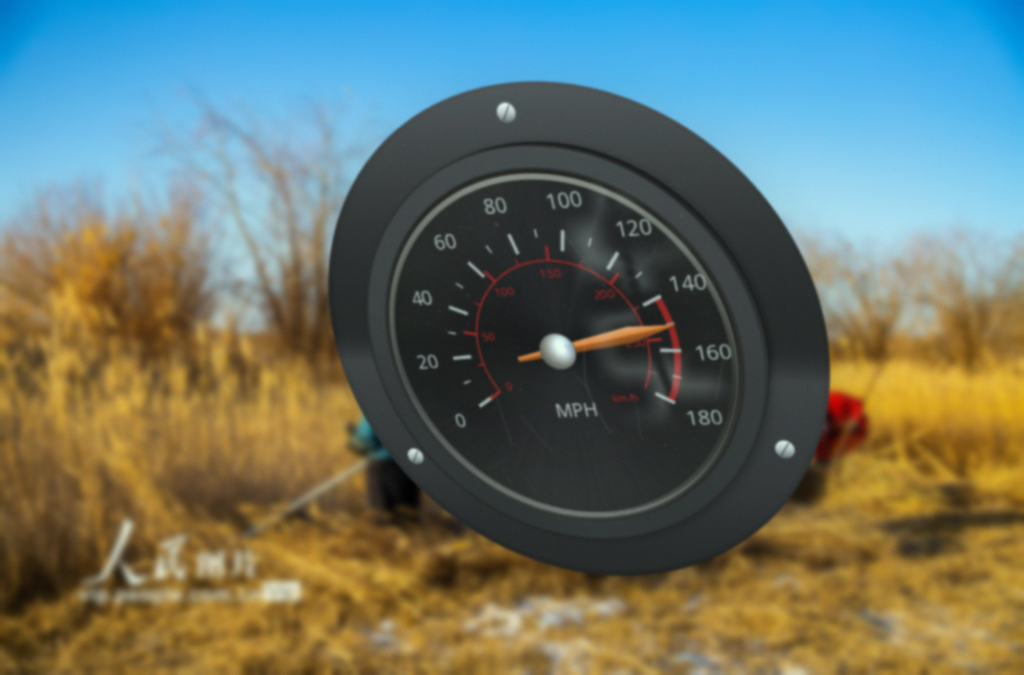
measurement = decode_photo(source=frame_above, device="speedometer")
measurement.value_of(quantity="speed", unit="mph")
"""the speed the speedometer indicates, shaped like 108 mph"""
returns 150 mph
